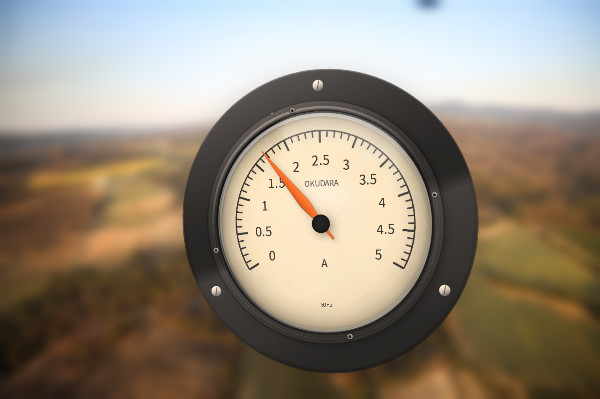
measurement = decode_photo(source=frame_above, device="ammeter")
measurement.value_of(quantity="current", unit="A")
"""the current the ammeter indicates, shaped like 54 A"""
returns 1.7 A
